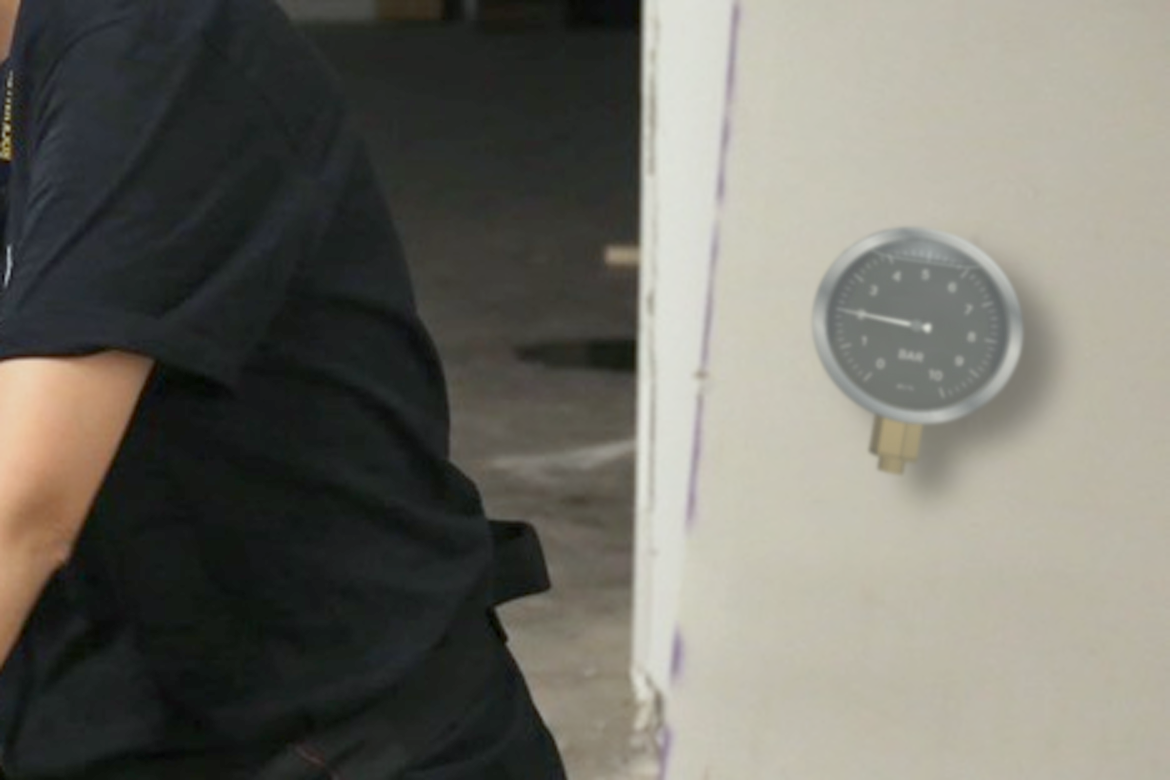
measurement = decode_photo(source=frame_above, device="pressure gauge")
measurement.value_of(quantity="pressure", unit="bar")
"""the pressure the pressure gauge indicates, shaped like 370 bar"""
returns 2 bar
